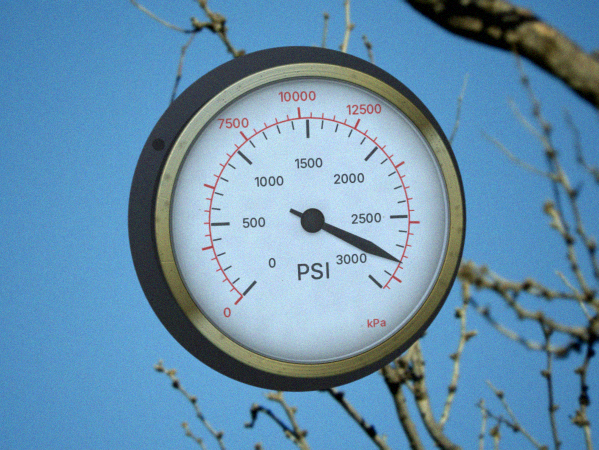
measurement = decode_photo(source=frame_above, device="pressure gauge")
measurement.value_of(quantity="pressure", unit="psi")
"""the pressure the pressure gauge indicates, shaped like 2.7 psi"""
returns 2800 psi
